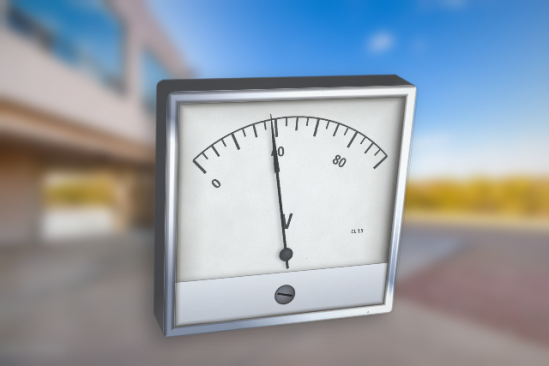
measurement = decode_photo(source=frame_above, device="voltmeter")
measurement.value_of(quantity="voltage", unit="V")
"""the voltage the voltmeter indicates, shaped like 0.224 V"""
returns 37.5 V
